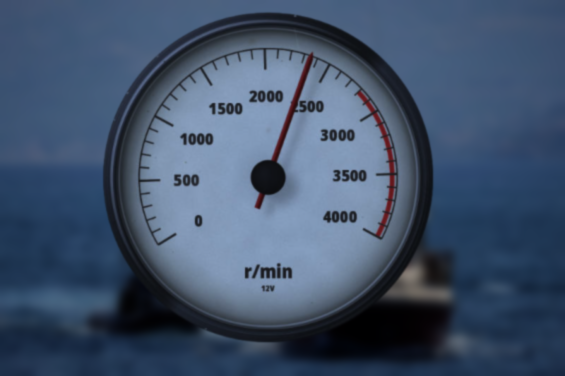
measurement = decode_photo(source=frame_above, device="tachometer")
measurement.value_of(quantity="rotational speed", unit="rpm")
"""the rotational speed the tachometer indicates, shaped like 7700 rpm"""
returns 2350 rpm
